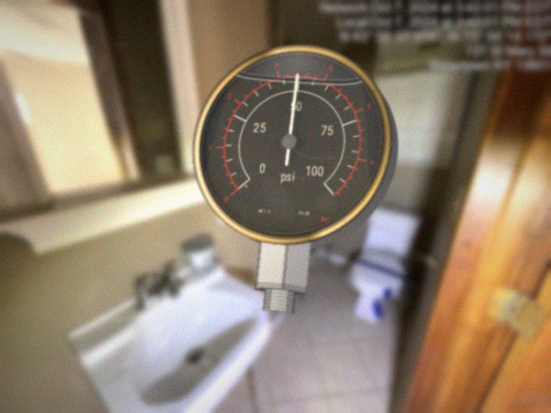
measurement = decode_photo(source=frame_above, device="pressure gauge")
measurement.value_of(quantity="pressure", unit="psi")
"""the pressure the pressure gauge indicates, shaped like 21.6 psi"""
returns 50 psi
